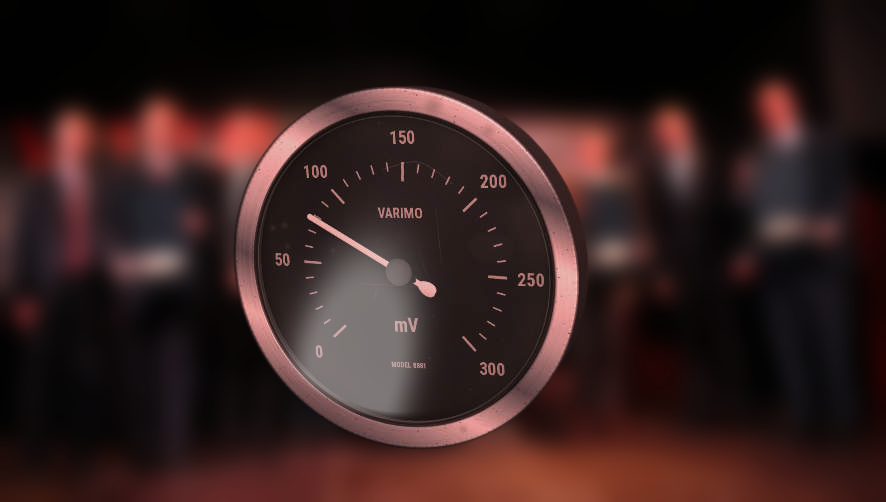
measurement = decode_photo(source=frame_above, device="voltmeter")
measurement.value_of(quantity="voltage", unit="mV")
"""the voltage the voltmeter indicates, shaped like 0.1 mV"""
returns 80 mV
